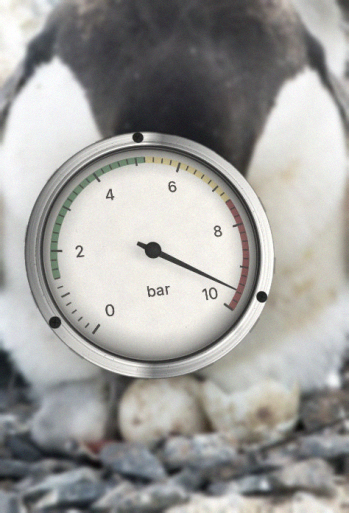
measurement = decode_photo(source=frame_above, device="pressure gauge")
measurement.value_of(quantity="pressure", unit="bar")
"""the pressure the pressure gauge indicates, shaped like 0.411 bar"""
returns 9.6 bar
